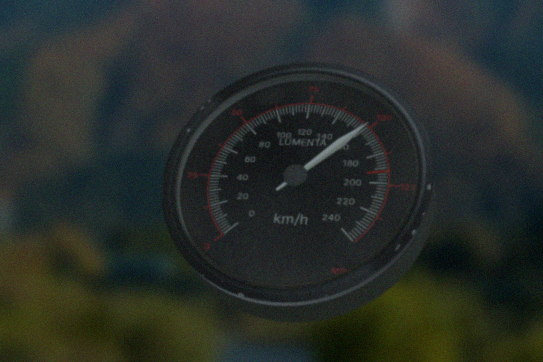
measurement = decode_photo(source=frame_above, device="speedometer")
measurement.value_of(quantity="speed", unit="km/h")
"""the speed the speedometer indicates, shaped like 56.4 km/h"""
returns 160 km/h
